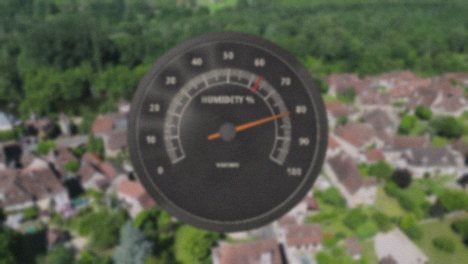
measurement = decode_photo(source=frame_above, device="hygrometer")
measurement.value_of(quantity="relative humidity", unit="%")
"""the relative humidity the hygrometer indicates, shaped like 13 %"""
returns 80 %
